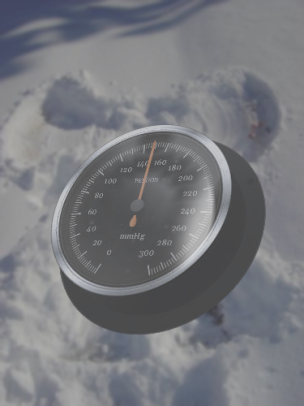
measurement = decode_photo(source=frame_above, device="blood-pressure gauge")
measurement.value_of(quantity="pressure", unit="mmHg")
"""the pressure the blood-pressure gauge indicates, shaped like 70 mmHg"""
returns 150 mmHg
